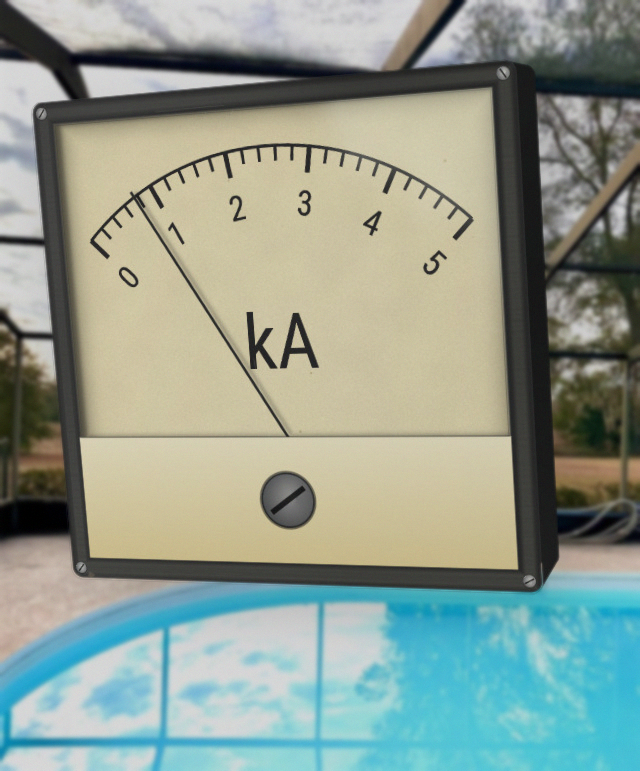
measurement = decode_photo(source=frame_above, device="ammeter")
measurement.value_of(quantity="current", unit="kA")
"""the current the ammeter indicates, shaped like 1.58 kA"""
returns 0.8 kA
